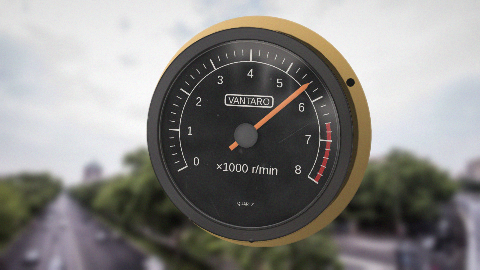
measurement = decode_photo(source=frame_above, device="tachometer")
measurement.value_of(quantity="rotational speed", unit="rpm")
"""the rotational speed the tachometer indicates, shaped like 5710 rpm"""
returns 5600 rpm
